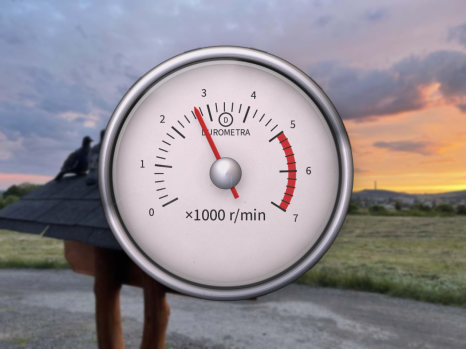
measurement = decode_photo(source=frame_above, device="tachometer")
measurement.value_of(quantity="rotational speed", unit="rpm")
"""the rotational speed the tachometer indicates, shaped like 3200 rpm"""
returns 2700 rpm
